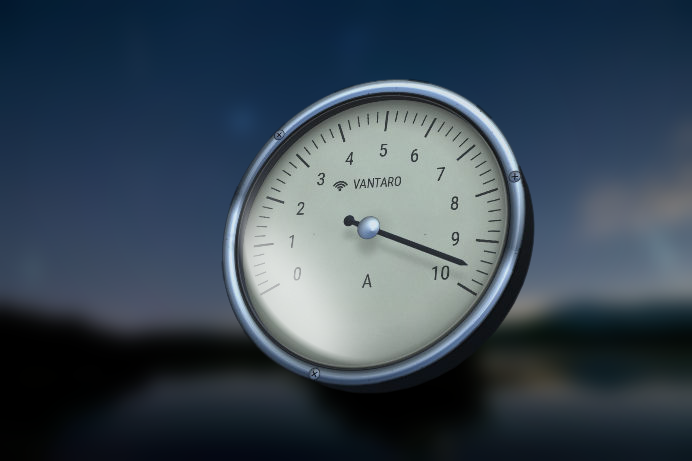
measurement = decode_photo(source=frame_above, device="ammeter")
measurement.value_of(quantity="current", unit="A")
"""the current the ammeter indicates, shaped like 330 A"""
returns 9.6 A
